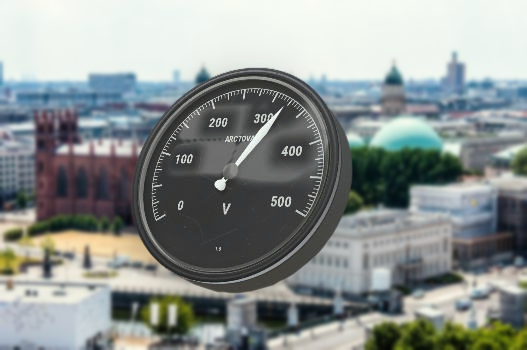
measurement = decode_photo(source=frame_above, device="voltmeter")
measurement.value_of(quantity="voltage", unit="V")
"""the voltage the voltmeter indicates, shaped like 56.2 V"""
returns 325 V
